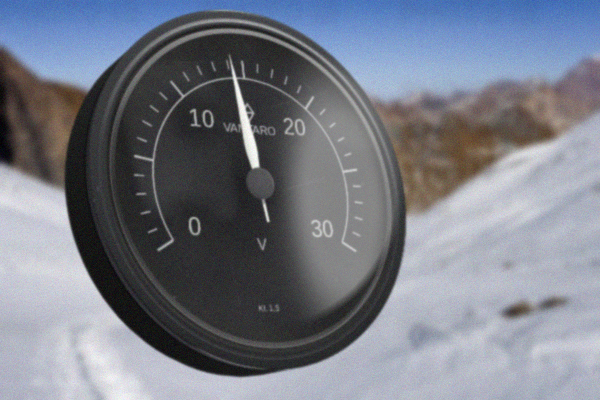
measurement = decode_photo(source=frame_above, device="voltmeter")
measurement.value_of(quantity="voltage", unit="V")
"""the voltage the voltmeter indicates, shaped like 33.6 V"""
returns 14 V
